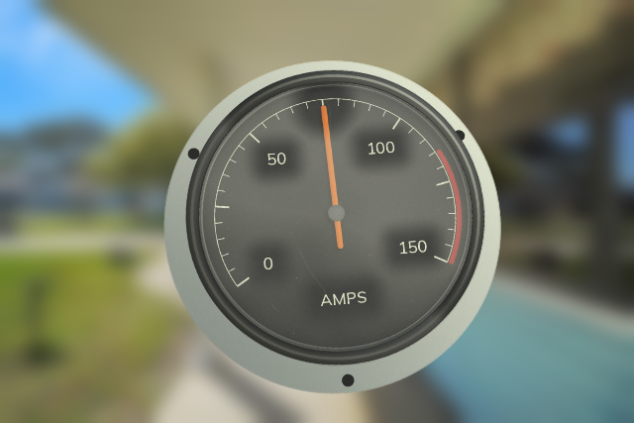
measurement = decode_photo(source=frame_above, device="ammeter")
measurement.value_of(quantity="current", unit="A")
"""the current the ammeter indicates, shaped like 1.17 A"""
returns 75 A
